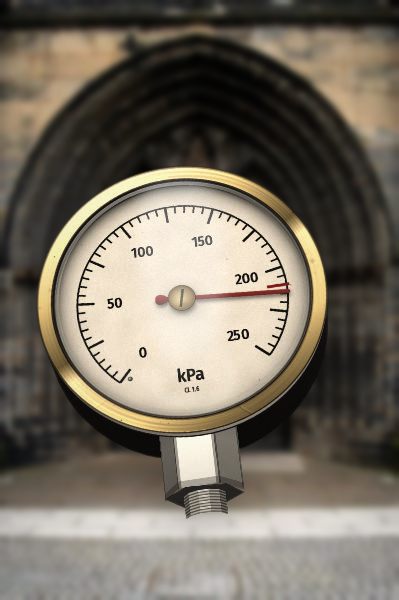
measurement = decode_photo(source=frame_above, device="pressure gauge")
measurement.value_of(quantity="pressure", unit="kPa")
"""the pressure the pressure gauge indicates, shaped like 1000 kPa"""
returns 215 kPa
